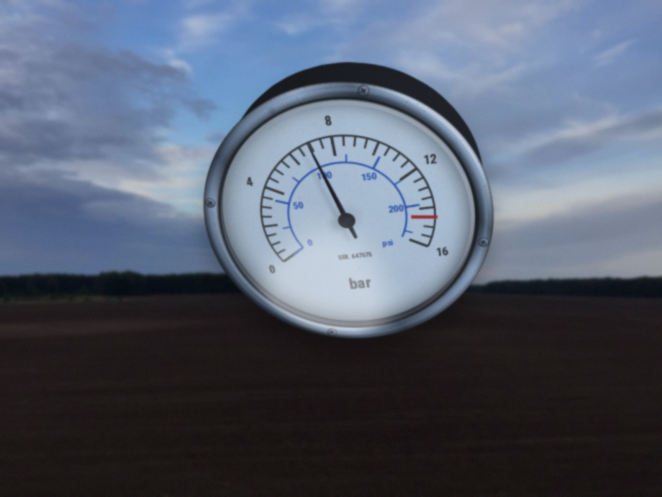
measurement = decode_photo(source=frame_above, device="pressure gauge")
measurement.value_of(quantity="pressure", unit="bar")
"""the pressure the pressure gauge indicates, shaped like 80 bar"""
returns 7 bar
